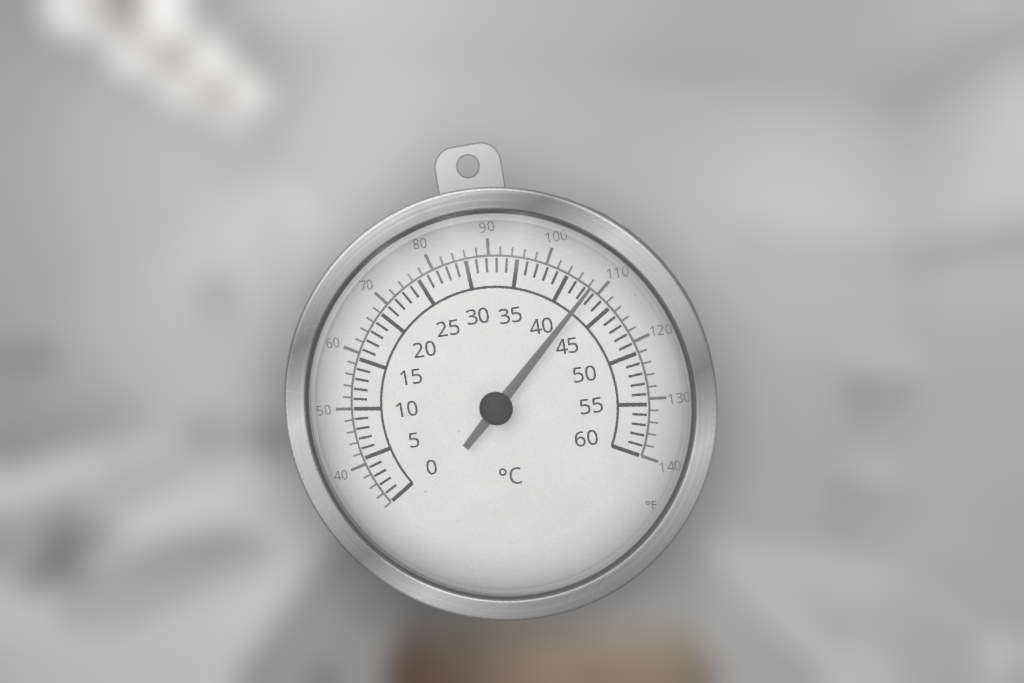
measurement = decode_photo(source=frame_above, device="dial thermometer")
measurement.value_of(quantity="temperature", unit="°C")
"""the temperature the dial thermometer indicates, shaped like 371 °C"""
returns 42.5 °C
